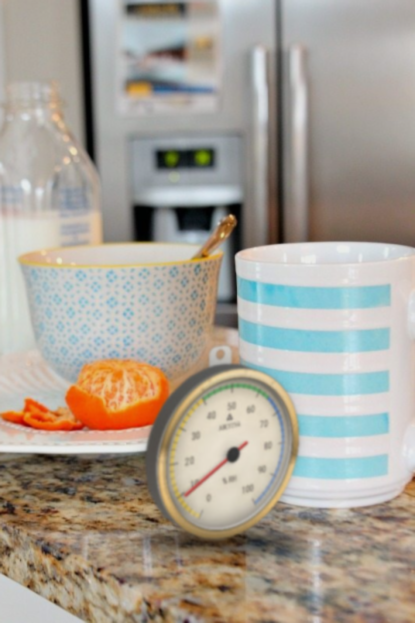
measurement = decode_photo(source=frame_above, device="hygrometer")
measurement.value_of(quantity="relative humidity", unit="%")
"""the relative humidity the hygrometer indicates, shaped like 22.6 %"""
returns 10 %
